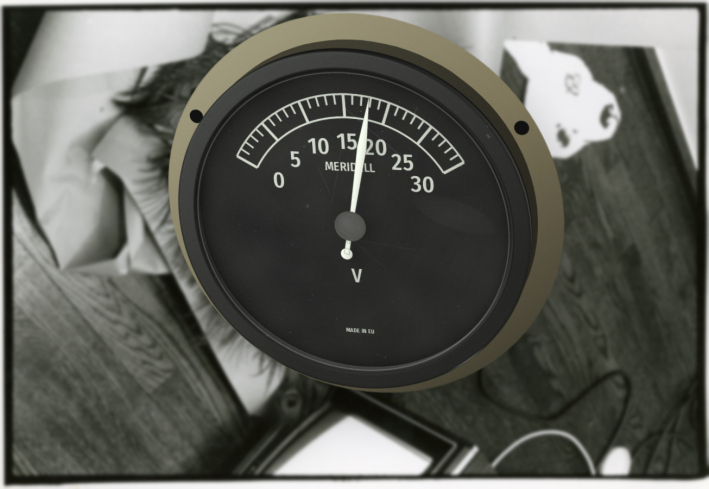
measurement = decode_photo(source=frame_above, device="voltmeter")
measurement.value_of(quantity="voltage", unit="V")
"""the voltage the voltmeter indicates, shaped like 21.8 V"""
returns 18 V
